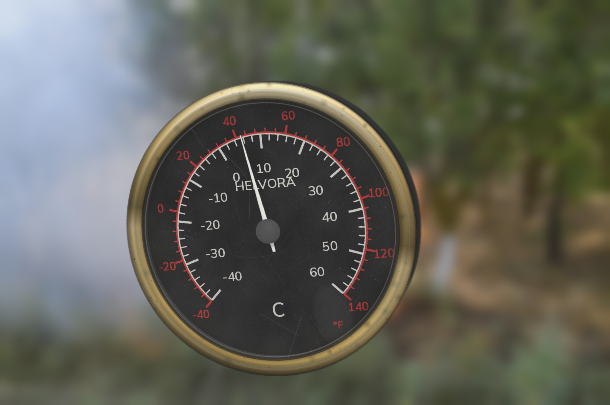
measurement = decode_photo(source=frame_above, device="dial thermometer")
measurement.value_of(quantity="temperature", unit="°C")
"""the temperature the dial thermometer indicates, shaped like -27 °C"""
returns 6 °C
